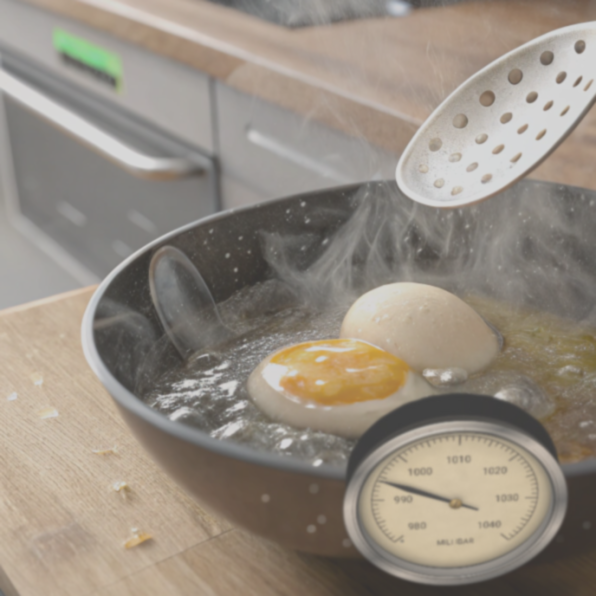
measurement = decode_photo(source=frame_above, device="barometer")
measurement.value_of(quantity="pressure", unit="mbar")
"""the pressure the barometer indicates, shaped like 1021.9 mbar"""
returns 995 mbar
